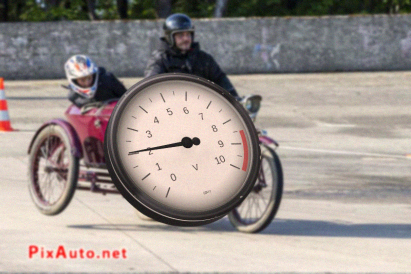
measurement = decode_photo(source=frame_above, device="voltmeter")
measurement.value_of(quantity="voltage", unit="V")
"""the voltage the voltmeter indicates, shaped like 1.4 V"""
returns 2 V
